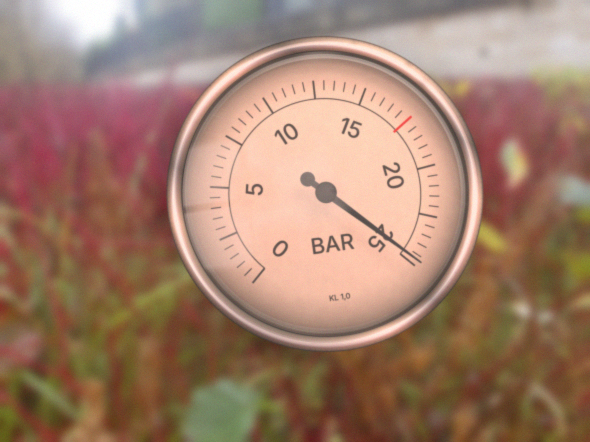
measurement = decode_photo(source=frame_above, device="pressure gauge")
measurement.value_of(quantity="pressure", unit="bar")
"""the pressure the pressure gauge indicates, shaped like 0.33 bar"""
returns 24.75 bar
